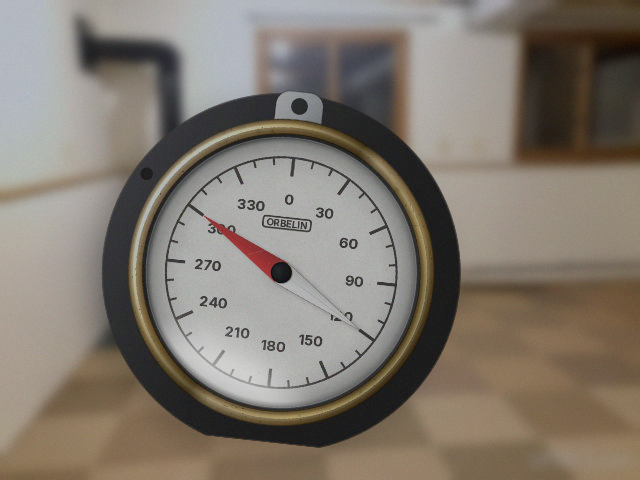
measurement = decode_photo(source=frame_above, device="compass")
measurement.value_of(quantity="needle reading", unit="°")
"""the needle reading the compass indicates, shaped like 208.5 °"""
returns 300 °
